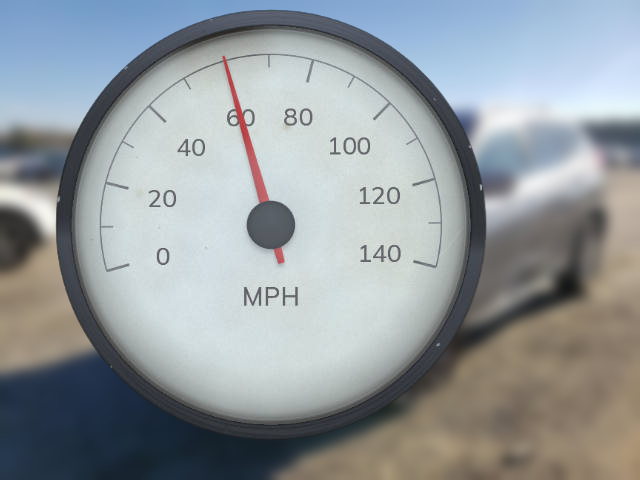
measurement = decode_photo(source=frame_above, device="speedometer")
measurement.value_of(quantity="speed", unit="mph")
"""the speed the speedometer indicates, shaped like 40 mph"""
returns 60 mph
